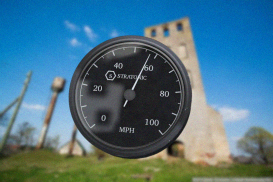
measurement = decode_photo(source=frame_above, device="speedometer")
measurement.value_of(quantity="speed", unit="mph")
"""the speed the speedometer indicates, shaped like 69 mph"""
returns 57.5 mph
